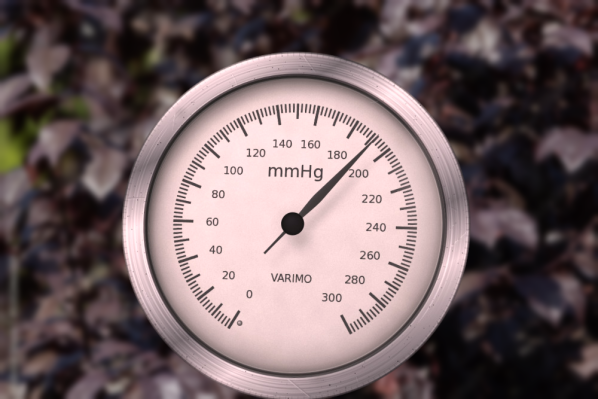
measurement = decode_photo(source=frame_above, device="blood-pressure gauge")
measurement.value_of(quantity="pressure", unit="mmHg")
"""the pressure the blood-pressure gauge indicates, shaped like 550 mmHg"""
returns 192 mmHg
